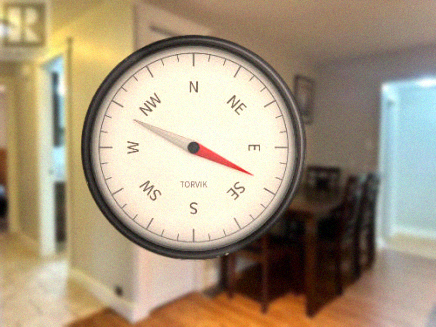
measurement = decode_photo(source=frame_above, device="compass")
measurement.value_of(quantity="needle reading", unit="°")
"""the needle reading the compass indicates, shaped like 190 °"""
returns 115 °
